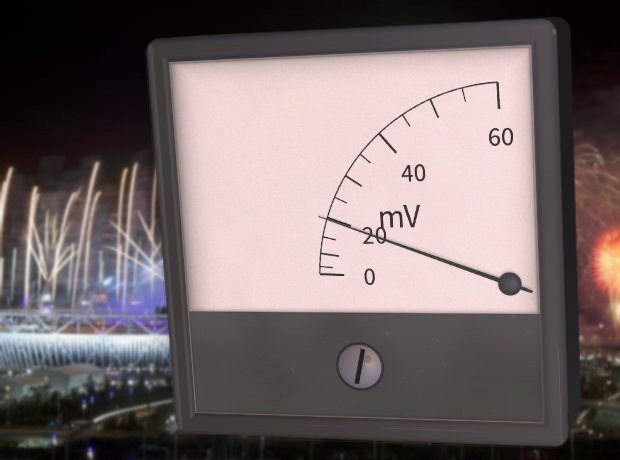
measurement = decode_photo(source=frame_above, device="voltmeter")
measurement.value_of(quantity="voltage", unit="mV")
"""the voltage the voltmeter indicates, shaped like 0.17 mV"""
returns 20 mV
